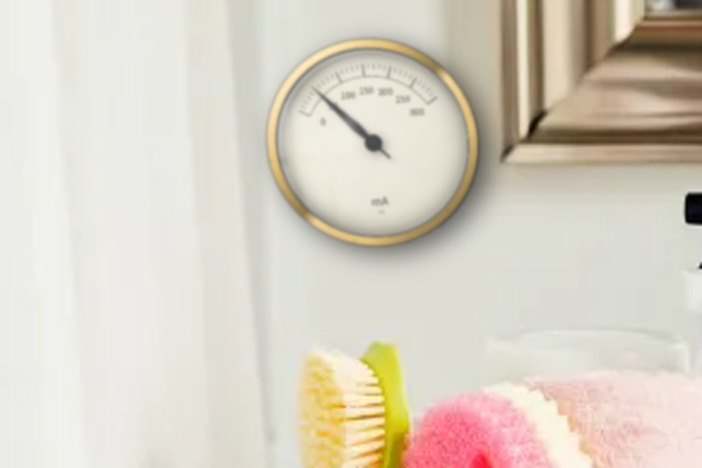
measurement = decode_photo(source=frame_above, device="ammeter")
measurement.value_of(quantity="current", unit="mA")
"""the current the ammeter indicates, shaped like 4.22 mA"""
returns 50 mA
